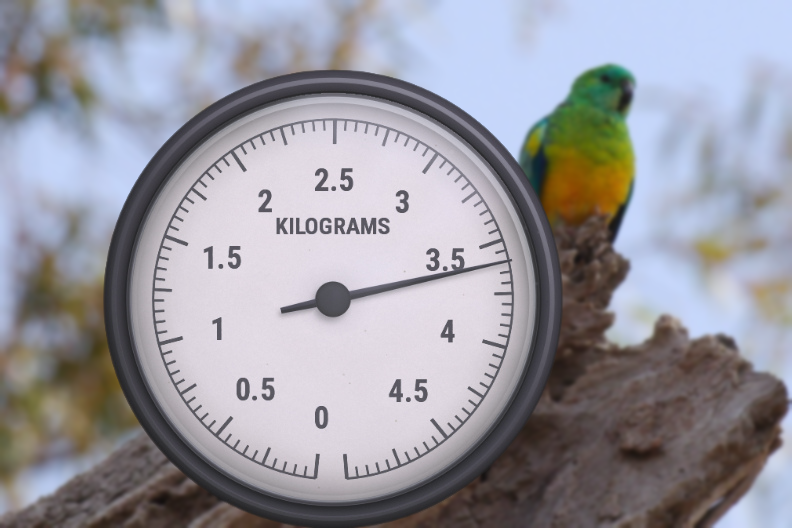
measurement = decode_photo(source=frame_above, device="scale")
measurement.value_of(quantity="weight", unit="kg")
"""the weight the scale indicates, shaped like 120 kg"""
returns 3.6 kg
